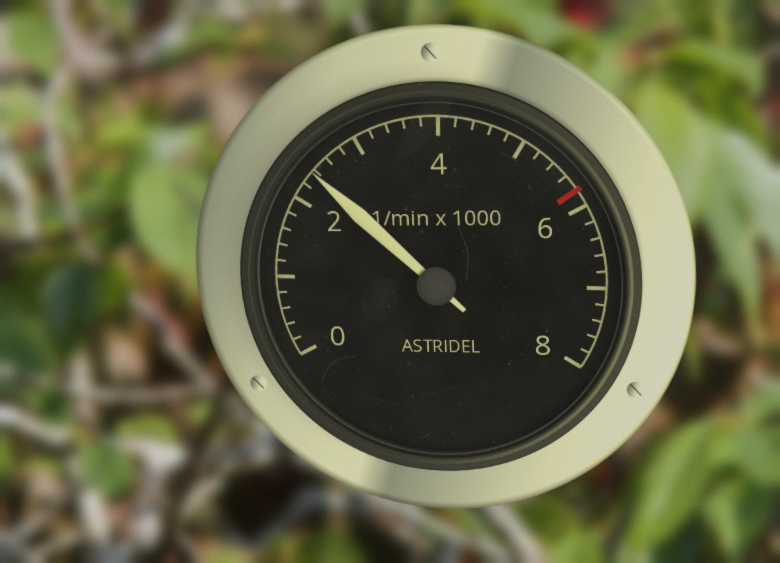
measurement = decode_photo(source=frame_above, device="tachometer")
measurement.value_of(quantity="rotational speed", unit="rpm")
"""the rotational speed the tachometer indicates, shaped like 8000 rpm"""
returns 2400 rpm
